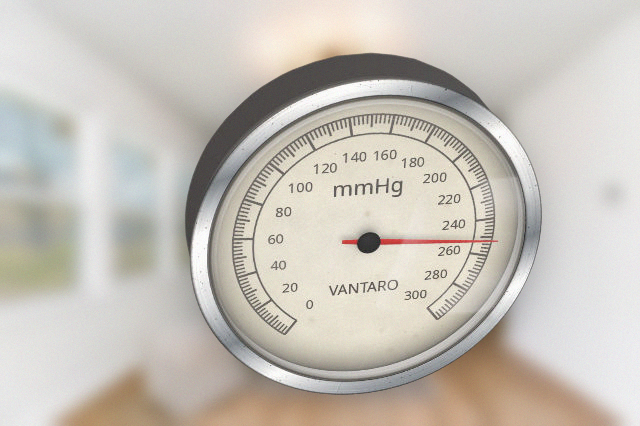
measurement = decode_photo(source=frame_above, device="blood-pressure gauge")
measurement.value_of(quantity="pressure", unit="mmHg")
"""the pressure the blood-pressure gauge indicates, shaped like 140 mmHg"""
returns 250 mmHg
